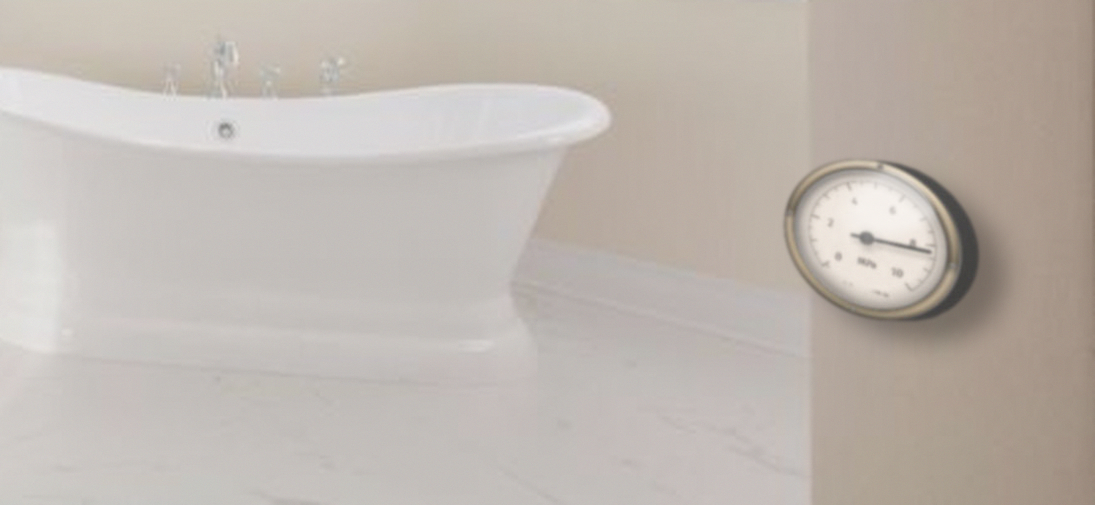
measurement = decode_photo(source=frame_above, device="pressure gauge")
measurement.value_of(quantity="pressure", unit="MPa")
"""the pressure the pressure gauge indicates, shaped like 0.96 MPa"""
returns 8.25 MPa
